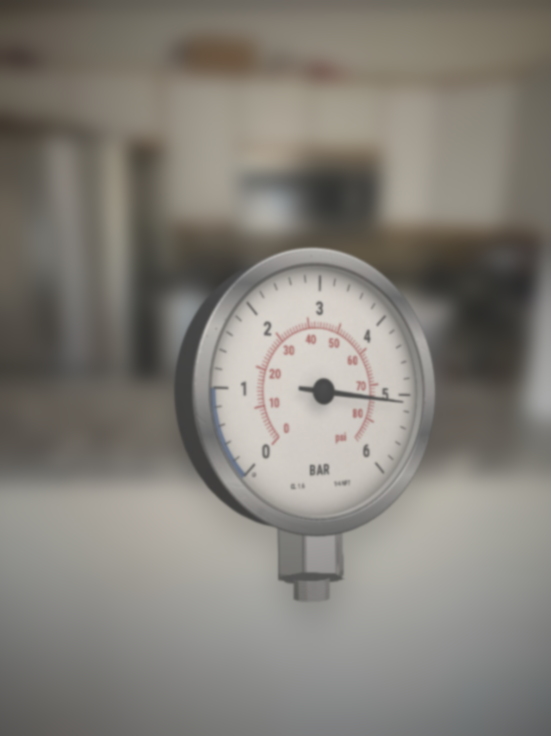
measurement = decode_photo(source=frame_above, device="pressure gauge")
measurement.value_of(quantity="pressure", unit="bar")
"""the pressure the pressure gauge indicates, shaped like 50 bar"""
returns 5.1 bar
